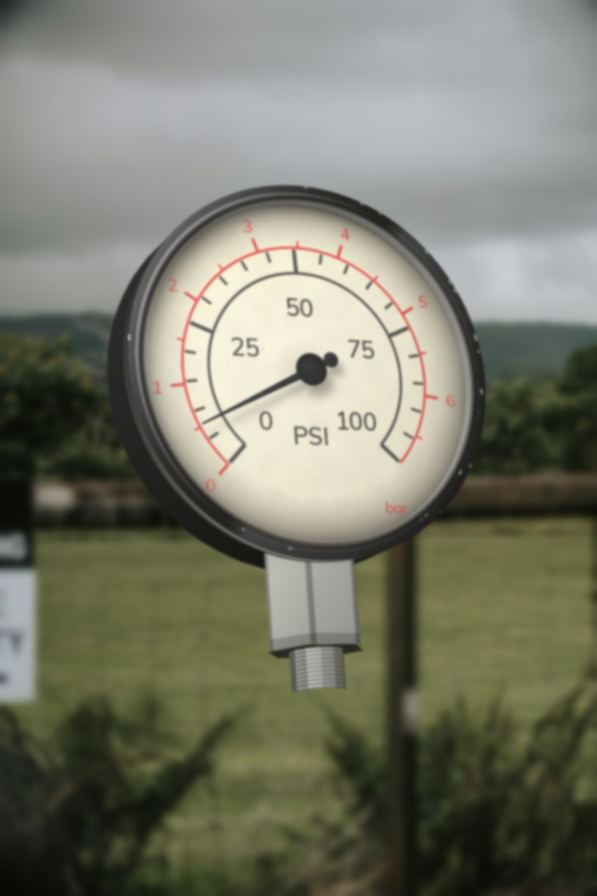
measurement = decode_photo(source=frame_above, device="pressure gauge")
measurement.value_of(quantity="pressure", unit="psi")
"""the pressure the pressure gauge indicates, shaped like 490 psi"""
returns 7.5 psi
